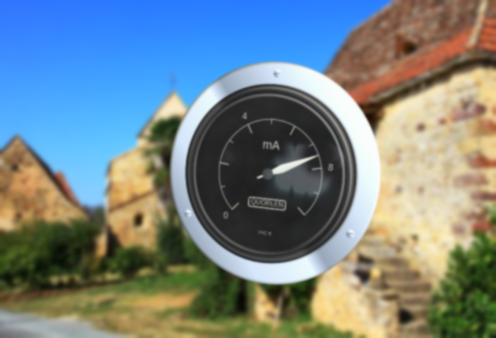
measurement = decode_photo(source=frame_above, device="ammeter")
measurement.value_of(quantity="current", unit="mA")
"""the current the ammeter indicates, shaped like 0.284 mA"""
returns 7.5 mA
